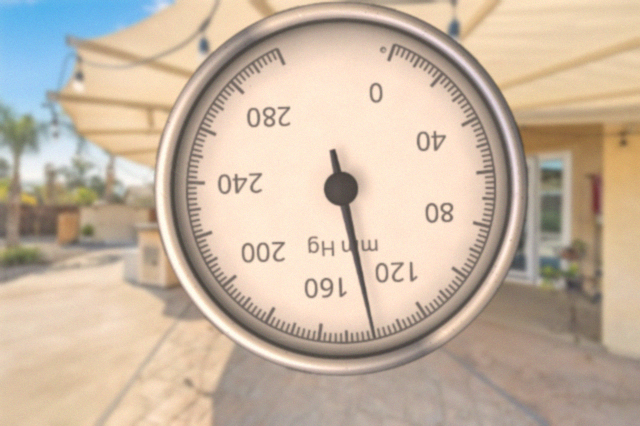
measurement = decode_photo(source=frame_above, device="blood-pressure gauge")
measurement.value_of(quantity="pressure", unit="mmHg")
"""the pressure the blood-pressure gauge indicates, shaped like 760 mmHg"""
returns 140 mmHg
